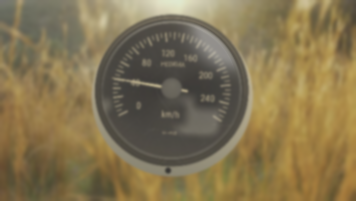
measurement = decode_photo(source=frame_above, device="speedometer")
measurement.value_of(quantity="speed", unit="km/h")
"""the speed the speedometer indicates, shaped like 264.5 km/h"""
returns 40 km/h
